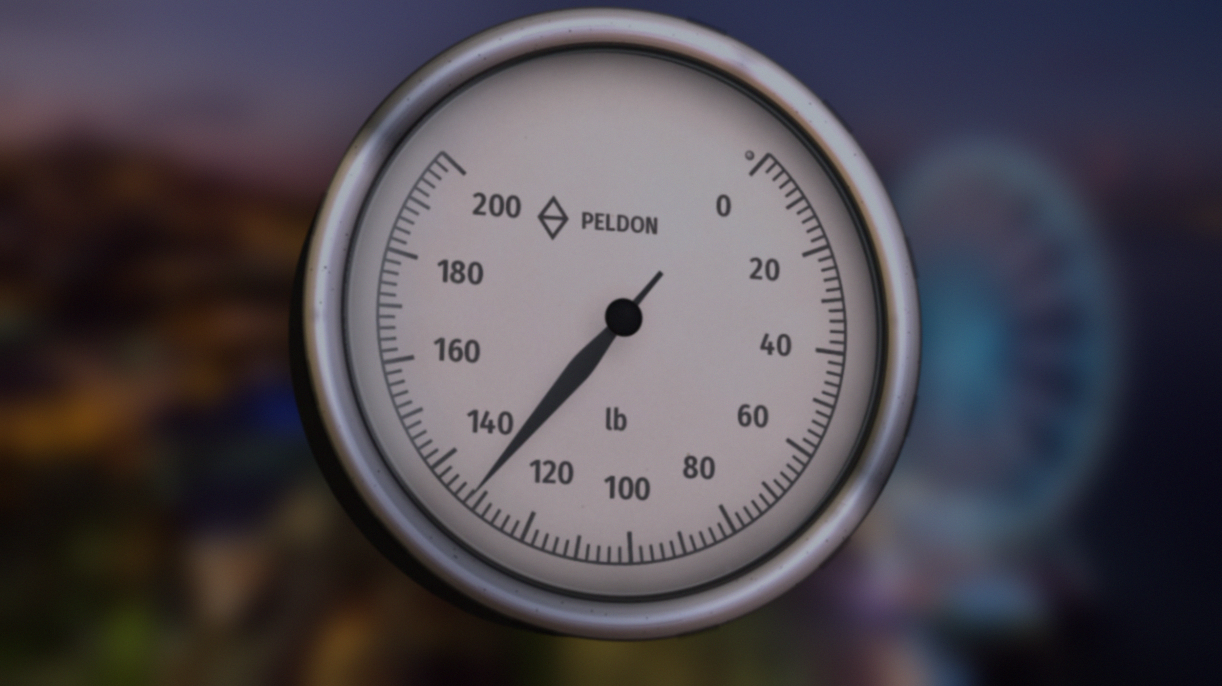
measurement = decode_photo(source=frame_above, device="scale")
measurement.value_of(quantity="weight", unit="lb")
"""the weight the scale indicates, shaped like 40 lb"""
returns 132 lb
